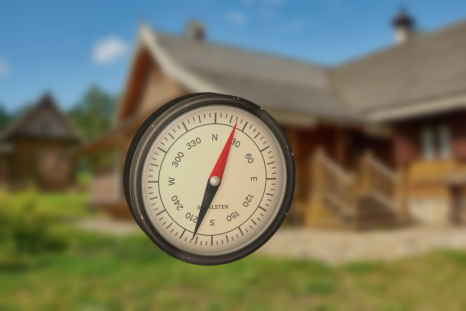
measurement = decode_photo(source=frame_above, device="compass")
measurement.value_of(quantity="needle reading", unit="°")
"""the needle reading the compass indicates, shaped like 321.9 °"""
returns 20 °
